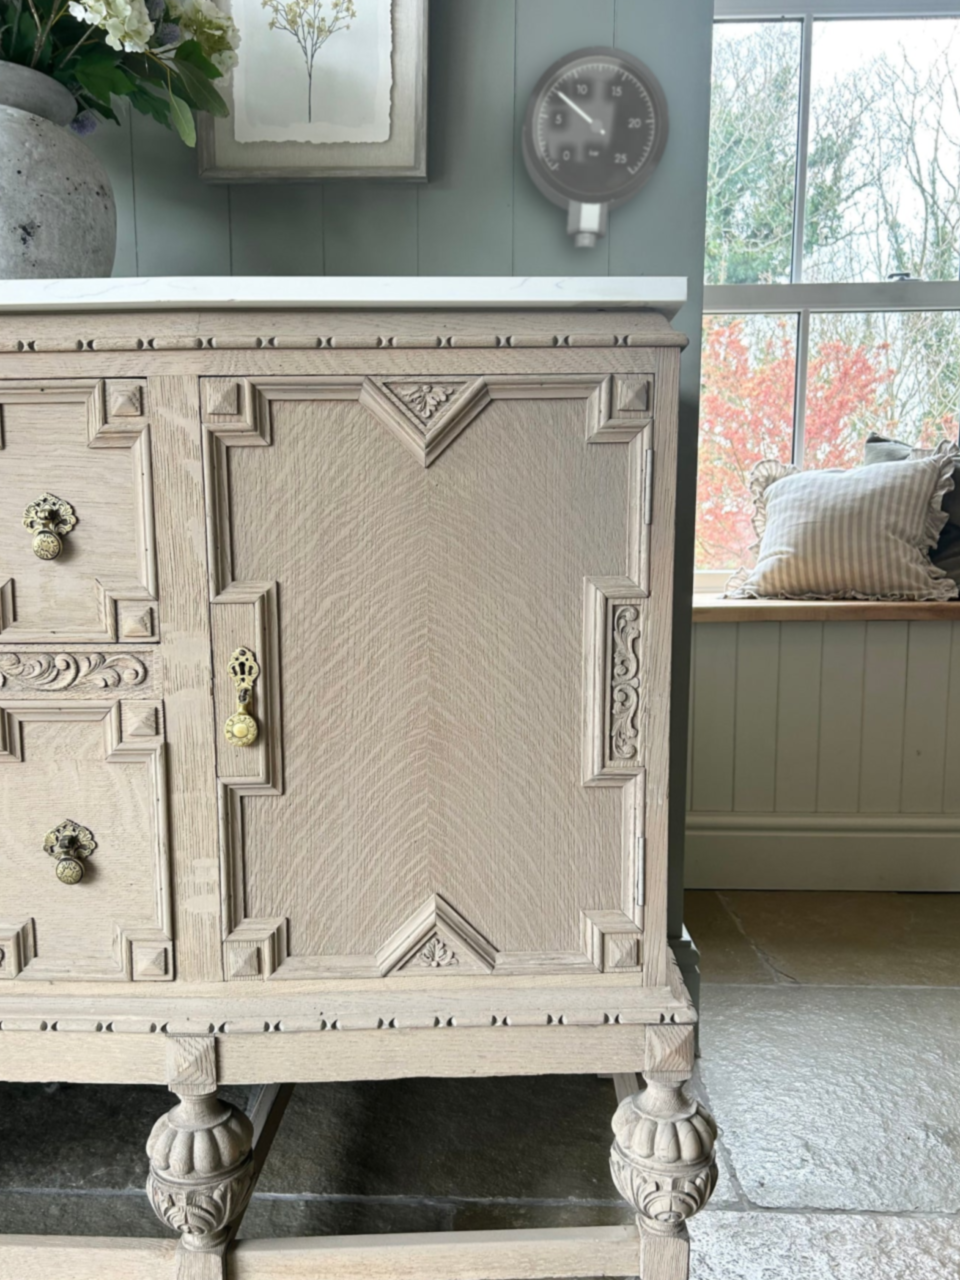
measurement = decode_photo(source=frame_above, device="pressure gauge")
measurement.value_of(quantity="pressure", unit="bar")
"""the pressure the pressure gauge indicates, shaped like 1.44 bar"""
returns 7.5 bar
